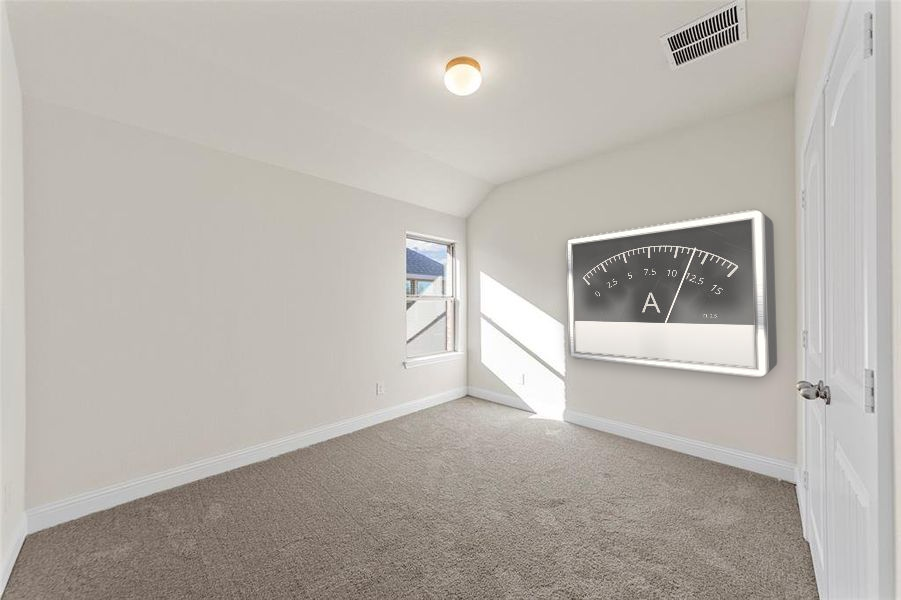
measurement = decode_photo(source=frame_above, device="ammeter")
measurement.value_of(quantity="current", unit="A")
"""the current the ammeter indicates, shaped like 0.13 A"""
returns 11.5 A
